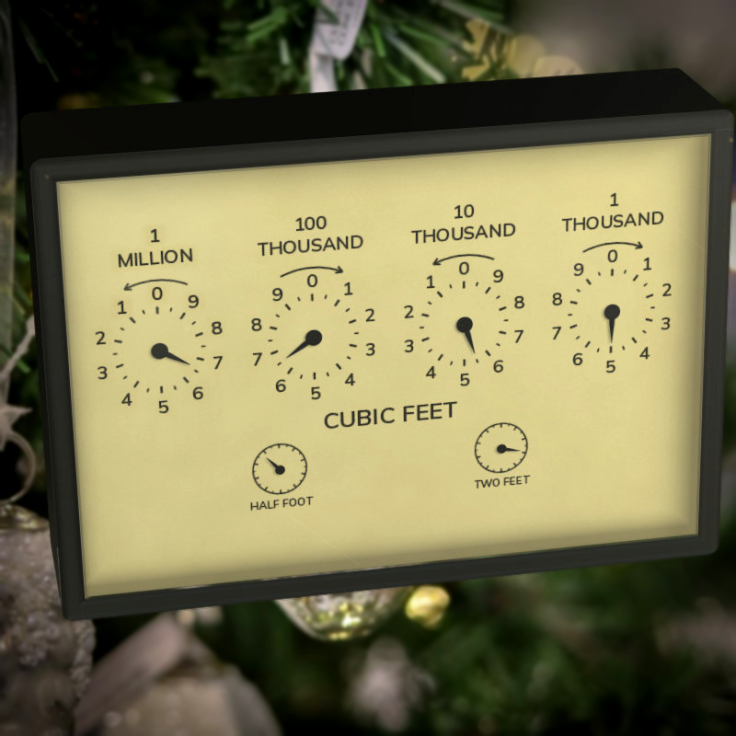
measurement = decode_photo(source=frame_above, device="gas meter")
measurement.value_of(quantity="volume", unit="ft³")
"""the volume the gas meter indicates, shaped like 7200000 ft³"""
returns 665500 ft³
